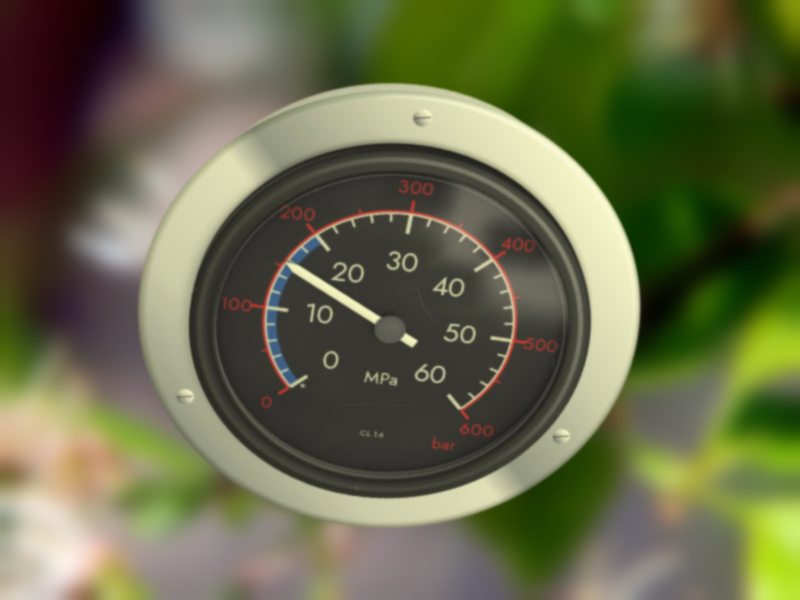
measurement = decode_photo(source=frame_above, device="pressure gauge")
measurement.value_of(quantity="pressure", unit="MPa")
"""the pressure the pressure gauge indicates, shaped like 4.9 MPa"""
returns 16 MPa
